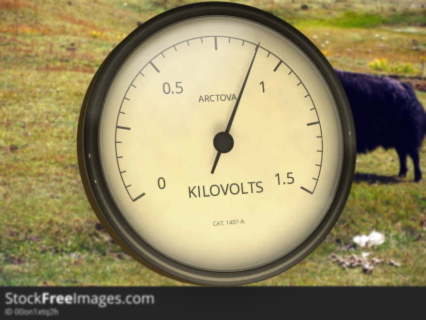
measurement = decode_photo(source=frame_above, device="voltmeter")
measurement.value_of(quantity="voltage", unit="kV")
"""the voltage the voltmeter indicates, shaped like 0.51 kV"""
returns 0.9 kV
